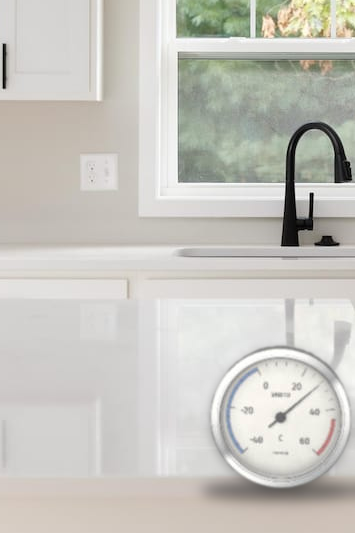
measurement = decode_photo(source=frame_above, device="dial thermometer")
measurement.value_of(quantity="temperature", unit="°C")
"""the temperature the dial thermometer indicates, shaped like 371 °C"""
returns 28 °C
